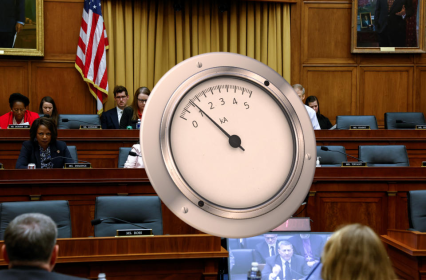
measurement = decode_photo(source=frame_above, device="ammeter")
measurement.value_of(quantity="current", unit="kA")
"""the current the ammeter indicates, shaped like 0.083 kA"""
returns 1 kA
